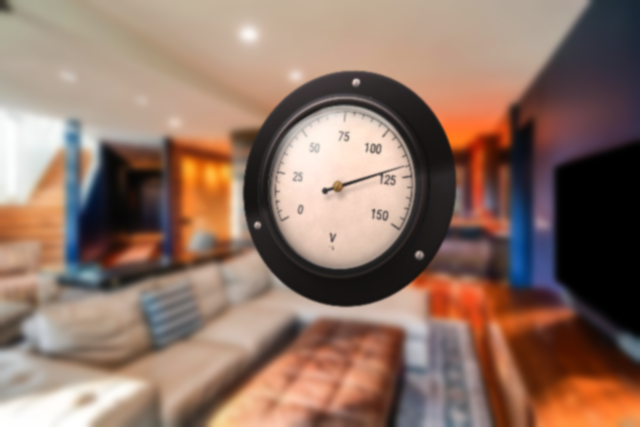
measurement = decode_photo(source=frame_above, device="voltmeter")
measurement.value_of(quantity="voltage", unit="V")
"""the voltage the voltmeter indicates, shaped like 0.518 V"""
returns 120 V
